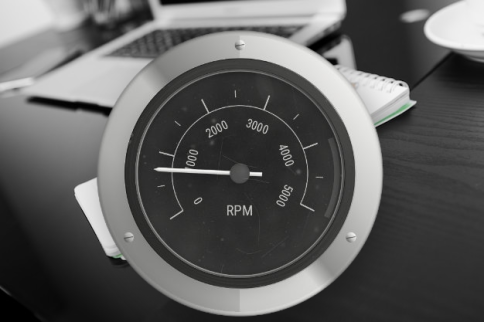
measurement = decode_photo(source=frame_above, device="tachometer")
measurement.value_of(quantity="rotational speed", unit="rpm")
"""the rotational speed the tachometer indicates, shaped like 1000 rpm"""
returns 750 rpm
